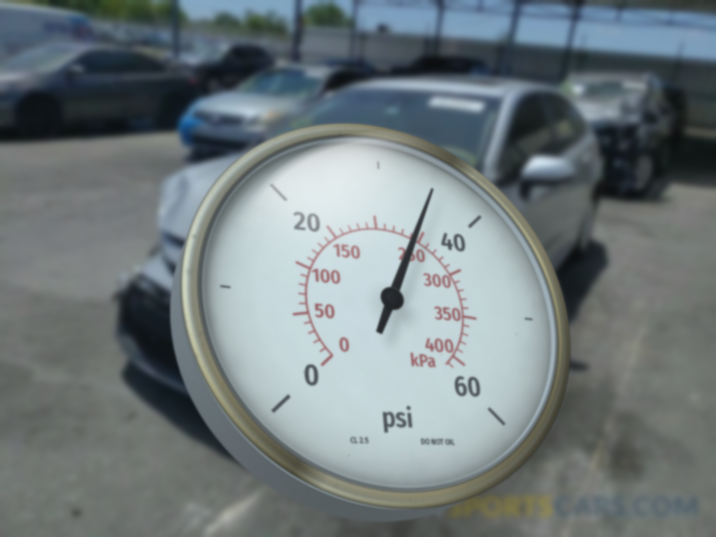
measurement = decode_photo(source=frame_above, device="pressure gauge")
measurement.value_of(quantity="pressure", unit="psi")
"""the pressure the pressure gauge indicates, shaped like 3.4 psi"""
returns 35 psi
